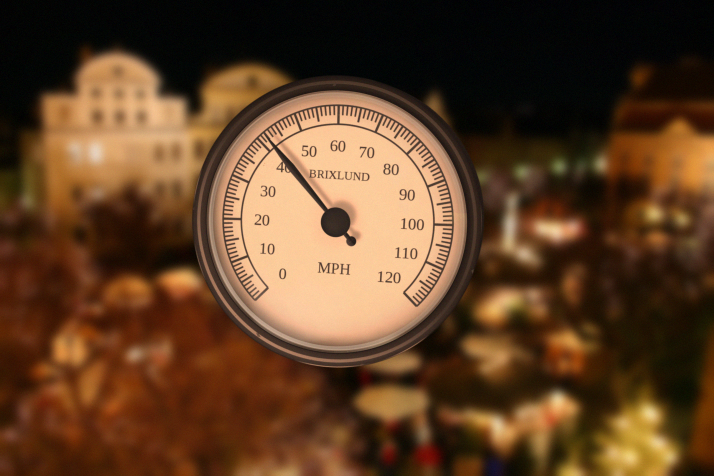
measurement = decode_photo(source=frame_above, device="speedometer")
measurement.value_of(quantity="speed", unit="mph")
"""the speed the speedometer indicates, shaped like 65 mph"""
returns 42 mph
